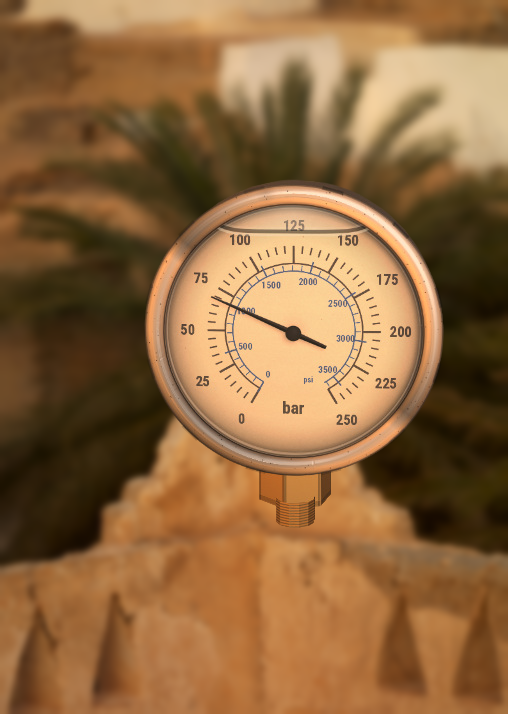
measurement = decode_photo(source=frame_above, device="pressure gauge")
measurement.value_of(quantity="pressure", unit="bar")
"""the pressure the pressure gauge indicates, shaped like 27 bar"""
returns 70 bar
